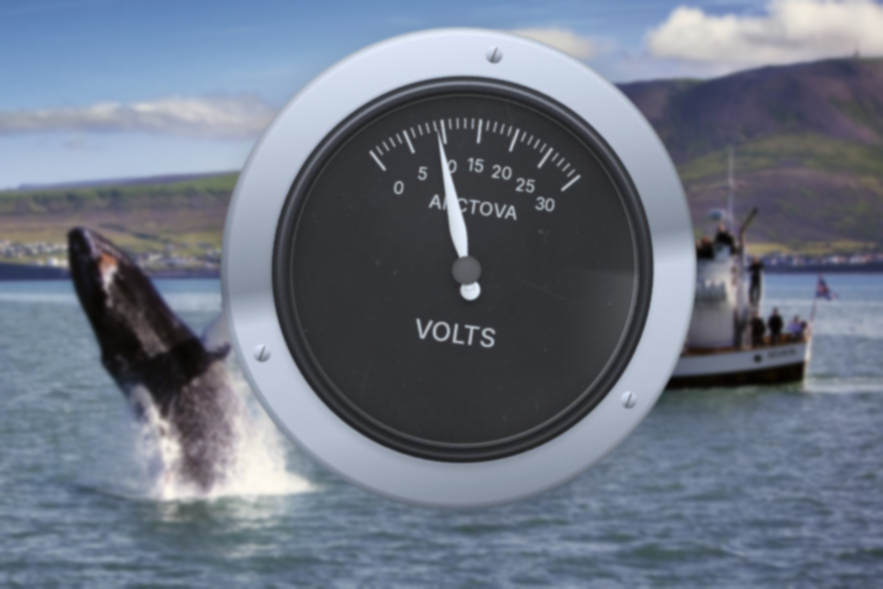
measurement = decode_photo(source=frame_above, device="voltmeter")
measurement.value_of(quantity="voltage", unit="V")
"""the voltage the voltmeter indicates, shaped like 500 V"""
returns 9 V
